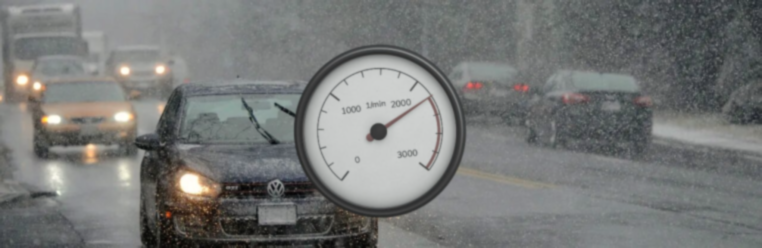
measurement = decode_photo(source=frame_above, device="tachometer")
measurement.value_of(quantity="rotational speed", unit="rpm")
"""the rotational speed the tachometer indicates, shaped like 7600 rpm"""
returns 2200 rpm
